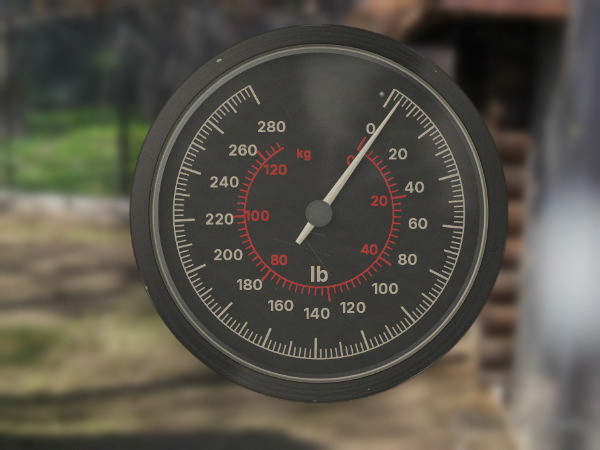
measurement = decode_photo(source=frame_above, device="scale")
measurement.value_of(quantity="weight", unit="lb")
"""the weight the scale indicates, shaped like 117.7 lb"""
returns 4 lb
